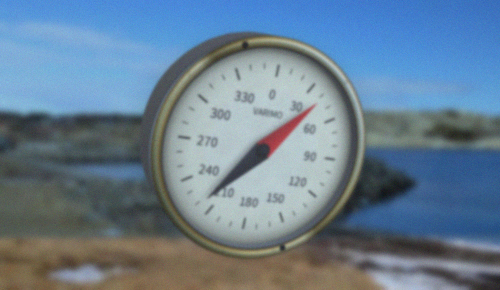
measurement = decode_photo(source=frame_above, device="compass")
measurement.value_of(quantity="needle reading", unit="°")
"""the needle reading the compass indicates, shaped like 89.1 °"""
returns 40 °
